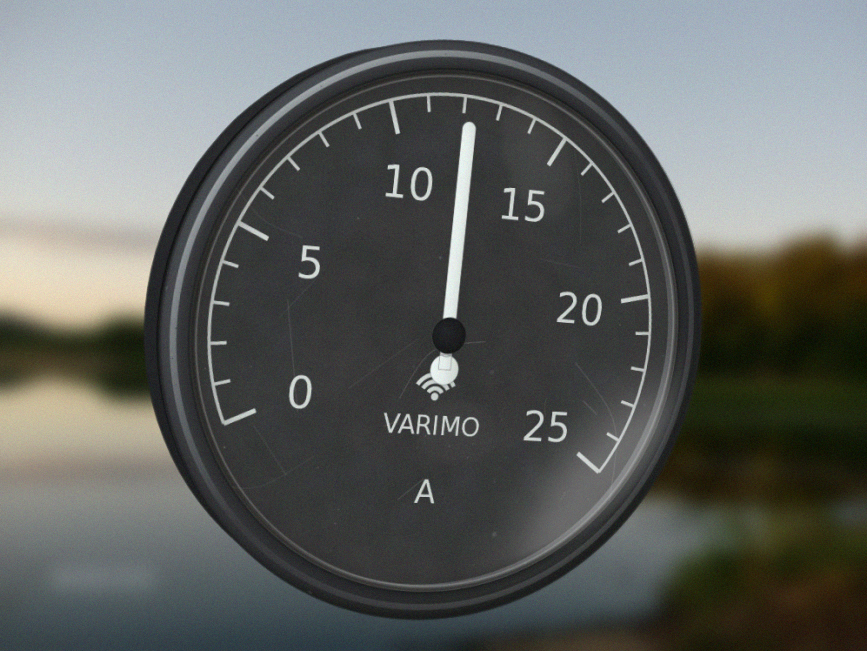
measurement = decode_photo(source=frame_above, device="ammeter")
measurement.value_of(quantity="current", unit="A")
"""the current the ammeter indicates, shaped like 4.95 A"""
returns 12 A
